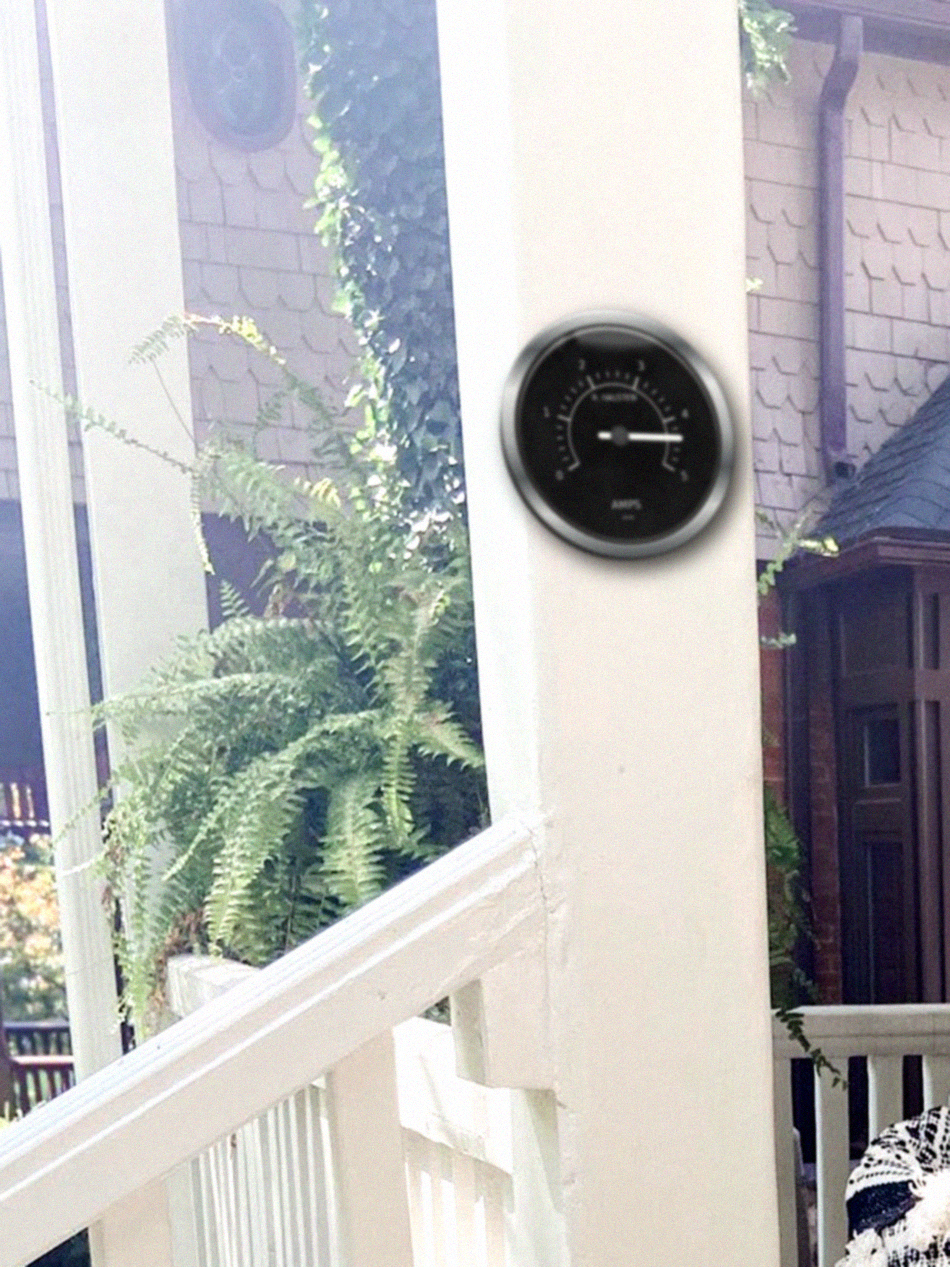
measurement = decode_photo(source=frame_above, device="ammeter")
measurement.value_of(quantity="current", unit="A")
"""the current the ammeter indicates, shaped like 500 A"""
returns 4.4 A
